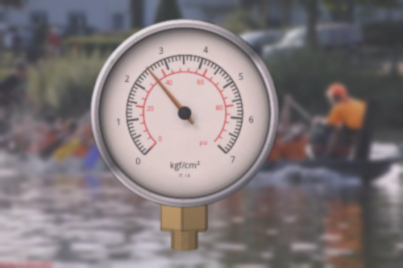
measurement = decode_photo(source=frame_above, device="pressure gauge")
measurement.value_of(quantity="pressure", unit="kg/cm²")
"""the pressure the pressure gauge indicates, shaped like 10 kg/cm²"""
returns 2.5 kg/cm²
